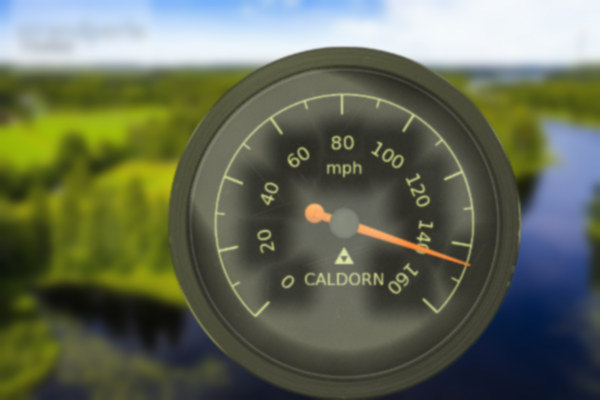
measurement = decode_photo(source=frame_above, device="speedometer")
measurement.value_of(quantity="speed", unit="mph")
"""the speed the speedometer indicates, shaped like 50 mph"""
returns 145 mph
